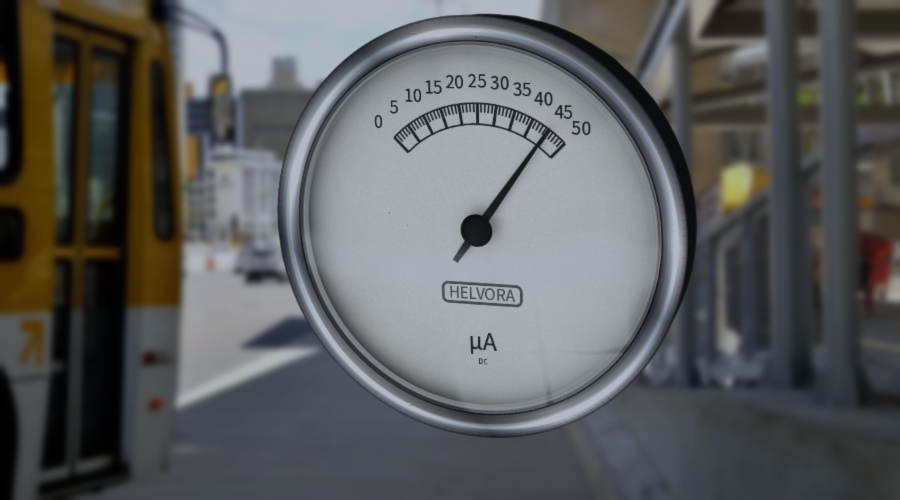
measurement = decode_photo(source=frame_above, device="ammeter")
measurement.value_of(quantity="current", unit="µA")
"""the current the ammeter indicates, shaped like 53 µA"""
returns 45 µA
